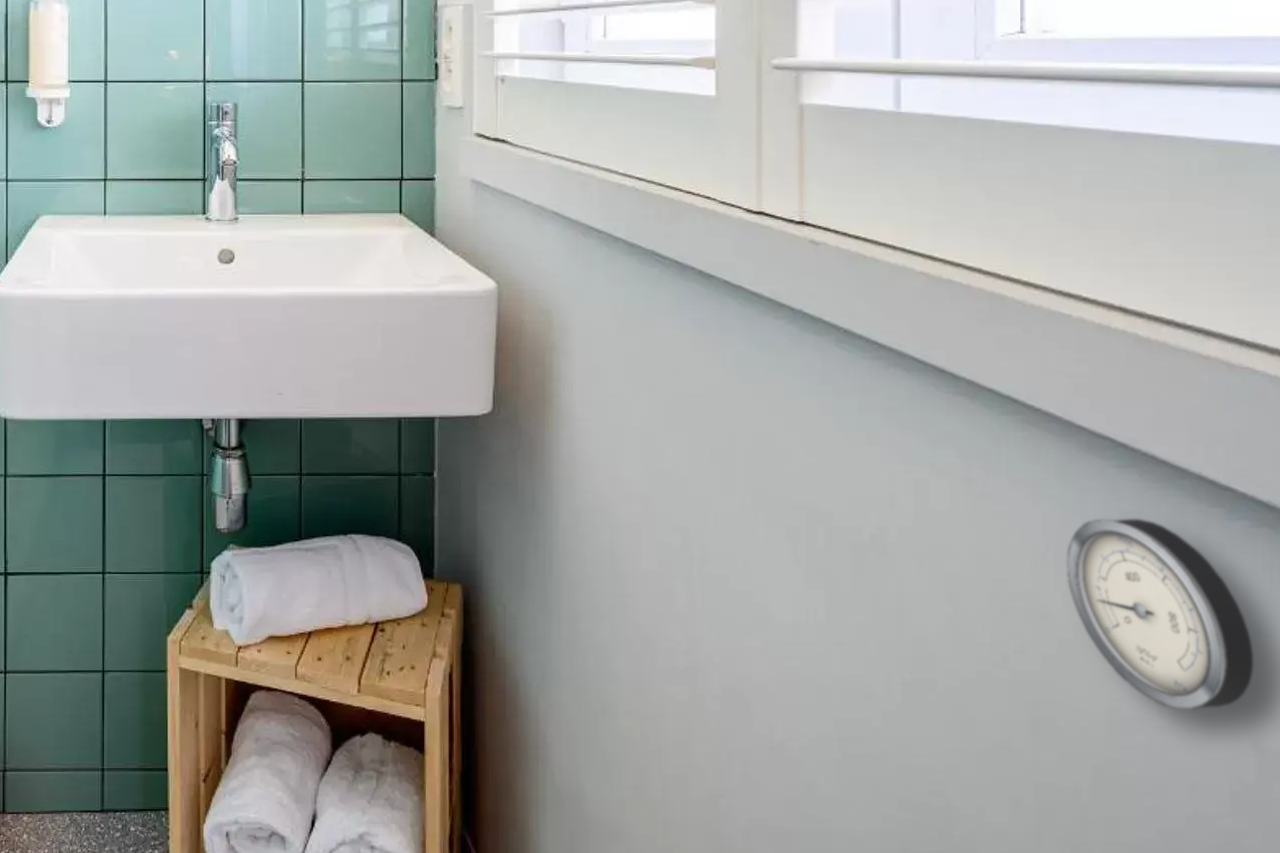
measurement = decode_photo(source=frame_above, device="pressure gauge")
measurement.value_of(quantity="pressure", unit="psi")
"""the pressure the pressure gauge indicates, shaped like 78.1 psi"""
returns 100 psi
